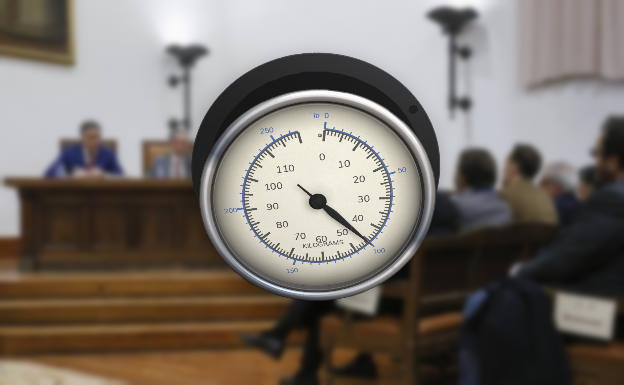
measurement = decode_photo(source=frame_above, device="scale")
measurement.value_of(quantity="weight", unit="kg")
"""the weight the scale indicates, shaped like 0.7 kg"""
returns 45 kg
